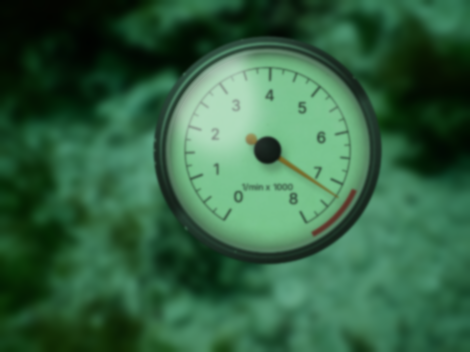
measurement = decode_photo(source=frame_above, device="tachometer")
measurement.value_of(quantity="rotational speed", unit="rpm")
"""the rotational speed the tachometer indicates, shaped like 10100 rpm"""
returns 7250 rpm
